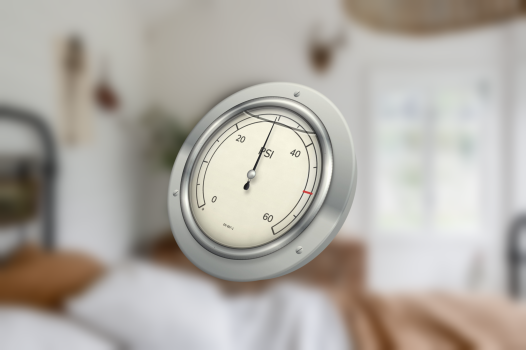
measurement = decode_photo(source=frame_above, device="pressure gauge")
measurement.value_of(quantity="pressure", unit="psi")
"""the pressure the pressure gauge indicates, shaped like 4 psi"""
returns 30 psi
